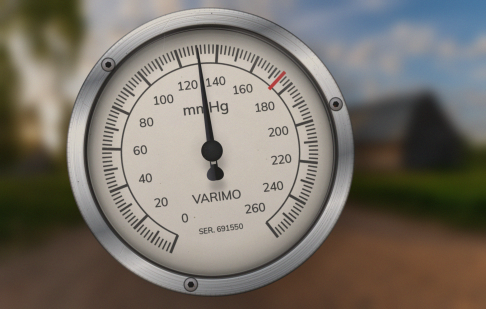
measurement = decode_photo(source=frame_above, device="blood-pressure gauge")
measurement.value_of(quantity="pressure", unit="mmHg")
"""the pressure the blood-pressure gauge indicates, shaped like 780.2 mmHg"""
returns 130 mmHg
